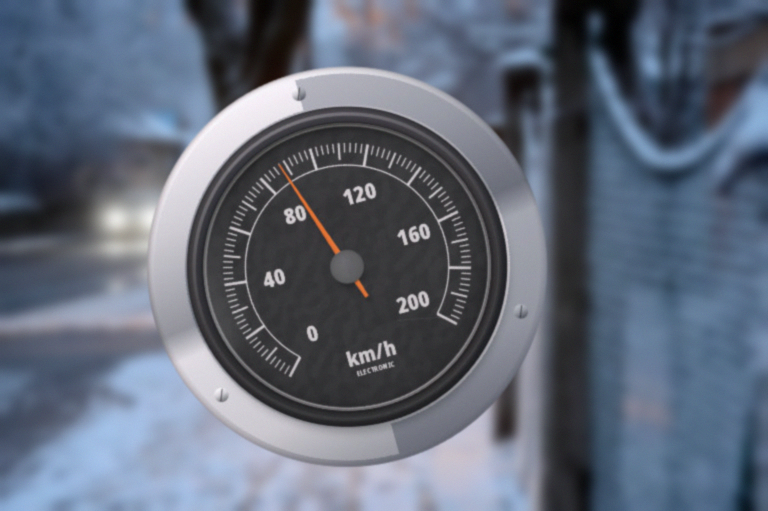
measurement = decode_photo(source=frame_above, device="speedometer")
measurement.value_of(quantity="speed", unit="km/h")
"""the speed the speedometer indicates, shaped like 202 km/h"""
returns 88 km/h
